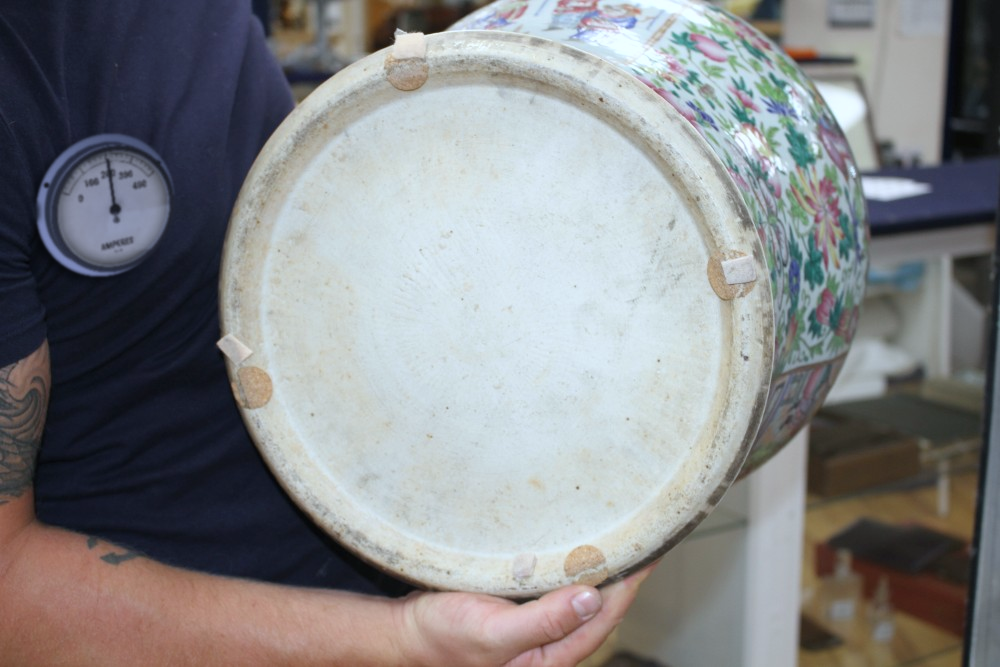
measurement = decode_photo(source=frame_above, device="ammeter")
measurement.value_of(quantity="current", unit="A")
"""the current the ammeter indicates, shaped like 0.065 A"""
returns 200 A
